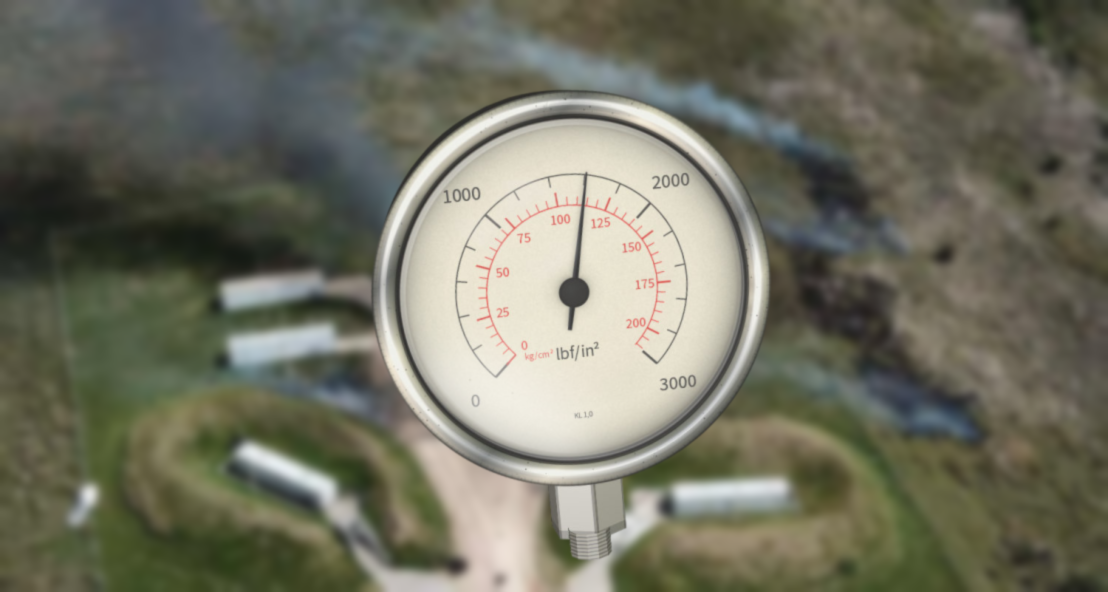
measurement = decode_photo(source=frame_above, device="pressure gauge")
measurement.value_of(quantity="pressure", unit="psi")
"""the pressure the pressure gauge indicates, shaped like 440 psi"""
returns 1600 psi
